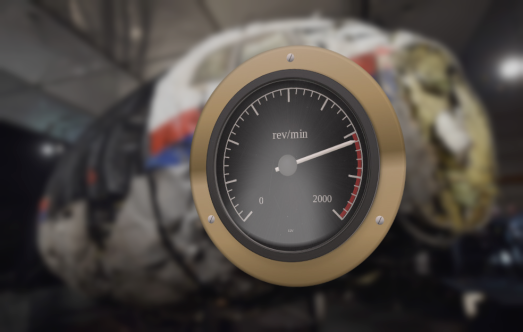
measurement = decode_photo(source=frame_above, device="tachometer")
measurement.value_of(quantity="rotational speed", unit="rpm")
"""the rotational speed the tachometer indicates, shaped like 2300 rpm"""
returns 1550 rpm
